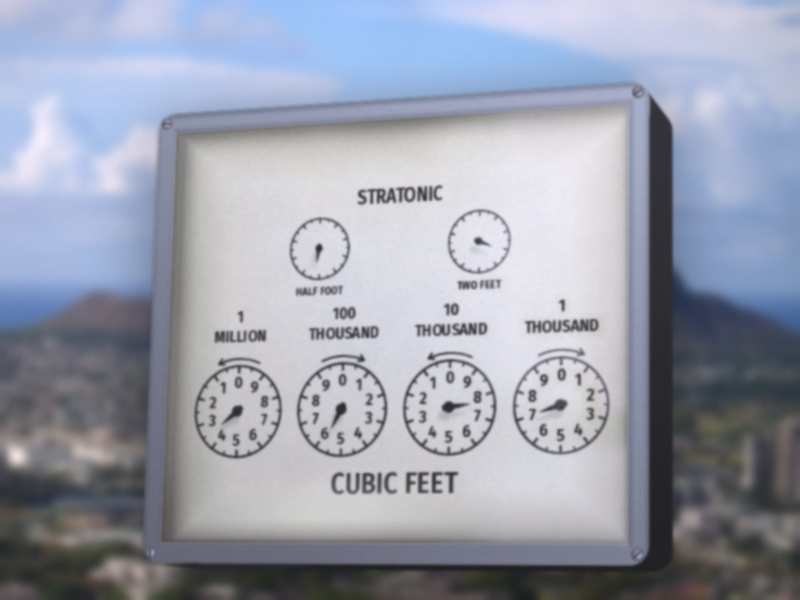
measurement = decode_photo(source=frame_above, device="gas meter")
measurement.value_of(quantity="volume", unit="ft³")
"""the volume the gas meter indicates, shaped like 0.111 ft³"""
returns 357700 ft³
